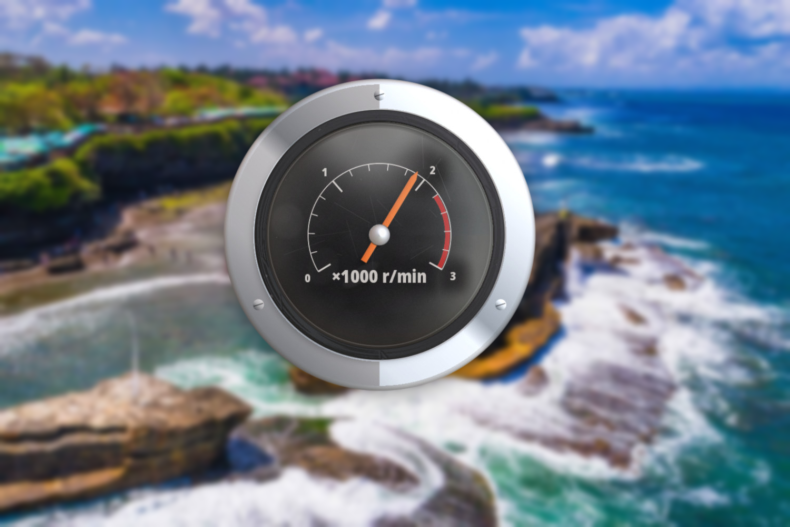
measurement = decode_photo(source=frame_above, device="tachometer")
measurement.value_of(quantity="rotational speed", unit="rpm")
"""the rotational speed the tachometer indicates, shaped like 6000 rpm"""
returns 1900 rpm
